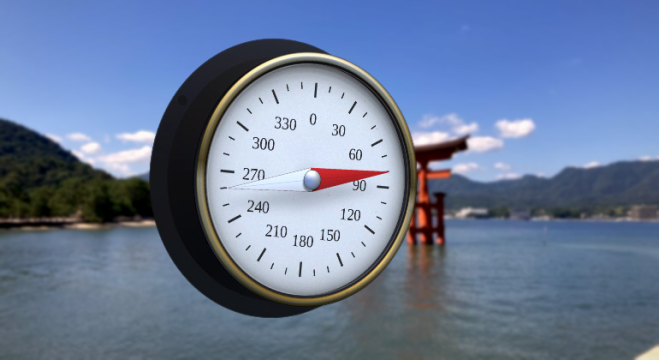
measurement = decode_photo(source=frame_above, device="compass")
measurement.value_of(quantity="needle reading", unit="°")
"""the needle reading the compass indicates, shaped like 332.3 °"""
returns 80 °
